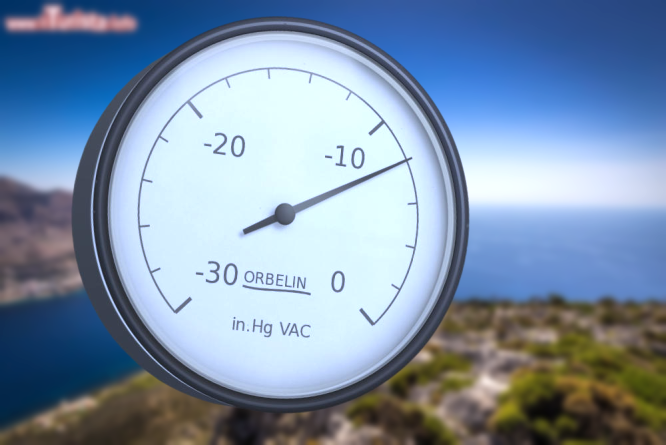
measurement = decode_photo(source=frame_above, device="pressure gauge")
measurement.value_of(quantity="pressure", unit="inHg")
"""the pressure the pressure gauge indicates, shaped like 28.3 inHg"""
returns -8 inHg
